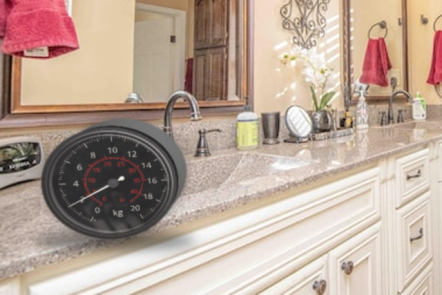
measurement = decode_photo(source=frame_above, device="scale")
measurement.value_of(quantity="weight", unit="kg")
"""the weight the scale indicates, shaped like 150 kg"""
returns 2 kg
